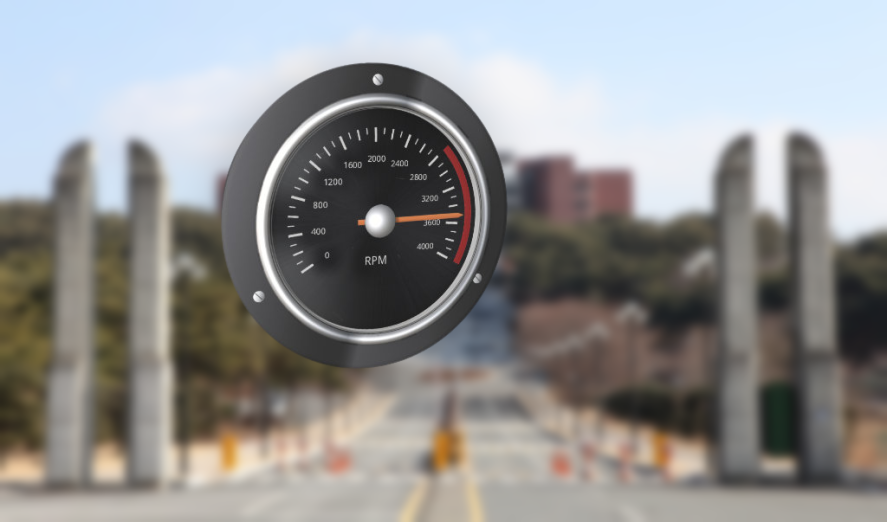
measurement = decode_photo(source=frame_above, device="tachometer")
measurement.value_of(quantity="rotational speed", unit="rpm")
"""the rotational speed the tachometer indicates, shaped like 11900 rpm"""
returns 3500 rpm
